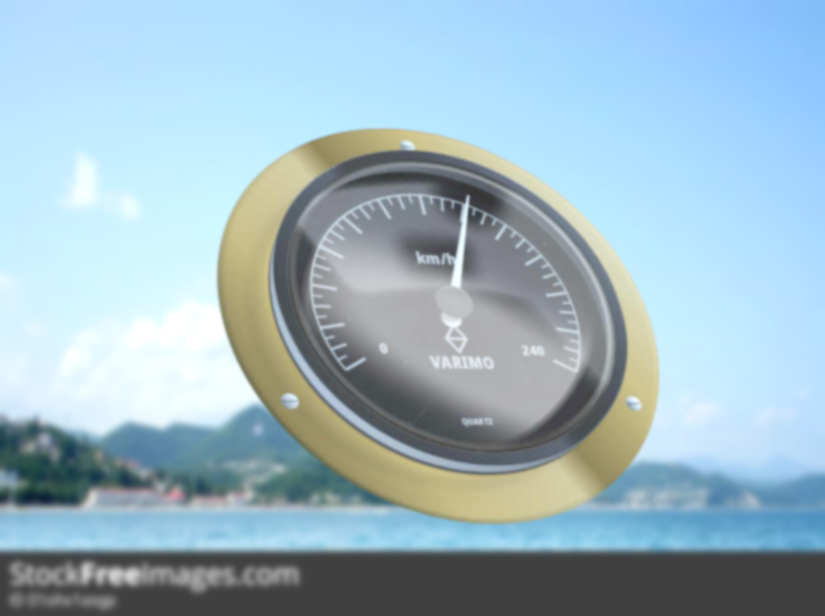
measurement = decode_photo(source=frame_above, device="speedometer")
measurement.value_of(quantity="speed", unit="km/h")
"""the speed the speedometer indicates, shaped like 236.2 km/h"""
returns 140 km/h
